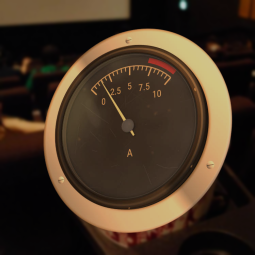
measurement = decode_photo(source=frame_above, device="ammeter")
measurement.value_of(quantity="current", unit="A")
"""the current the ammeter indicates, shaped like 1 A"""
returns 1.5 A
